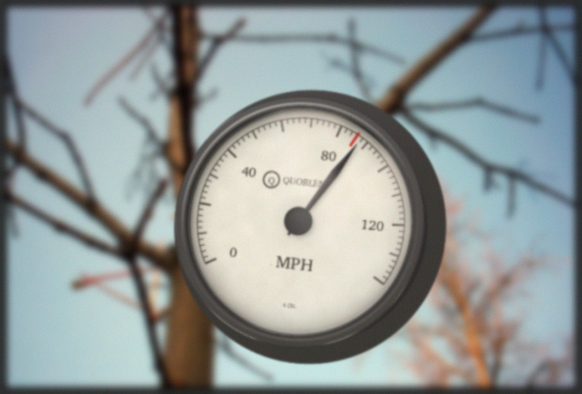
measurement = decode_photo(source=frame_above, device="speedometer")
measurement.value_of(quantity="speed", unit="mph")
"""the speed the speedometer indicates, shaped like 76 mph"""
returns 88 mph
